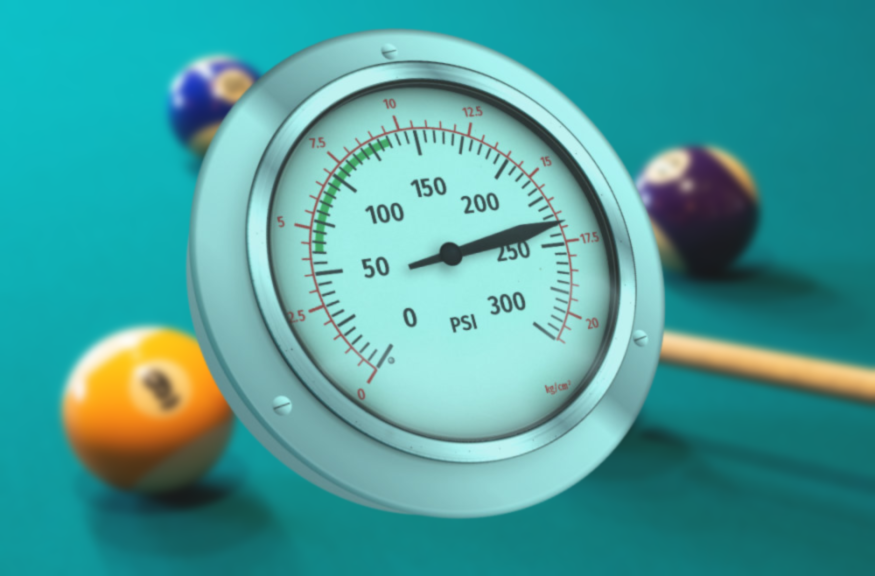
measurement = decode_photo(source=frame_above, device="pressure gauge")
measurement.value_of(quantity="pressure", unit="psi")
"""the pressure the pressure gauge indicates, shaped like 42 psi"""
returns 240 psi
